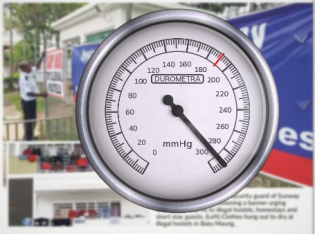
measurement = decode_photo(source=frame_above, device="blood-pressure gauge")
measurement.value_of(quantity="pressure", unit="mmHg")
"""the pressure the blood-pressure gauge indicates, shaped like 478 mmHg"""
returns 290 mmHg
